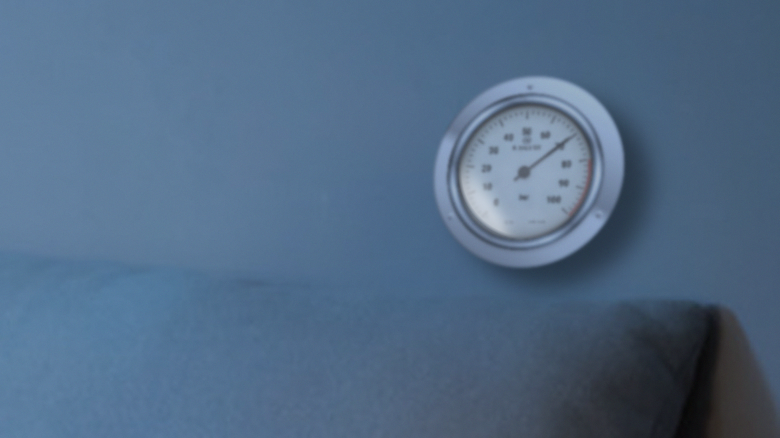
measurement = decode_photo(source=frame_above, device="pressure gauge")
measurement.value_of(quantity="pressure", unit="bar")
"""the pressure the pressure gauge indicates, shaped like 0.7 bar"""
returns 70 bar
